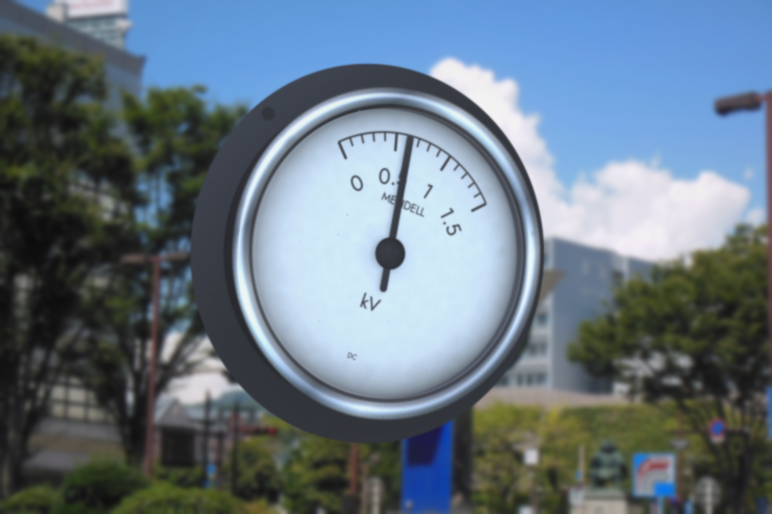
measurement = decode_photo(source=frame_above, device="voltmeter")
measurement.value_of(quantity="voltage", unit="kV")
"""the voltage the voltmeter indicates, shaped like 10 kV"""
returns 0.6 kV
